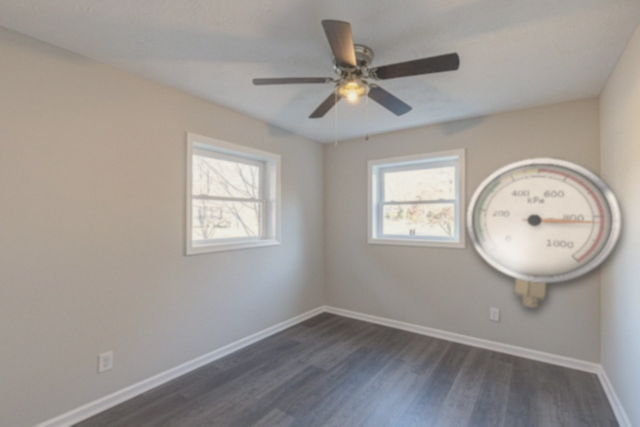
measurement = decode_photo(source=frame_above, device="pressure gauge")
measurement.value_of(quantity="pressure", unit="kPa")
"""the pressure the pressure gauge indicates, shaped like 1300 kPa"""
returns 825 kPa
